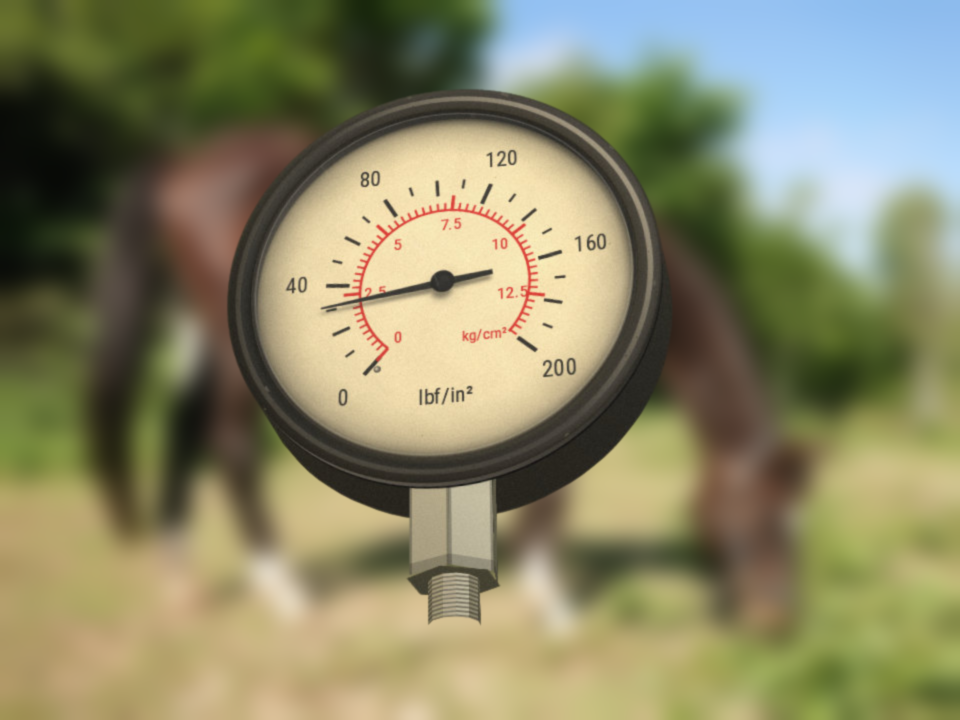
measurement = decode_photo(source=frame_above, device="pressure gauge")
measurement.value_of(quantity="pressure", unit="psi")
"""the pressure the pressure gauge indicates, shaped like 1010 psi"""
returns 30 psi
